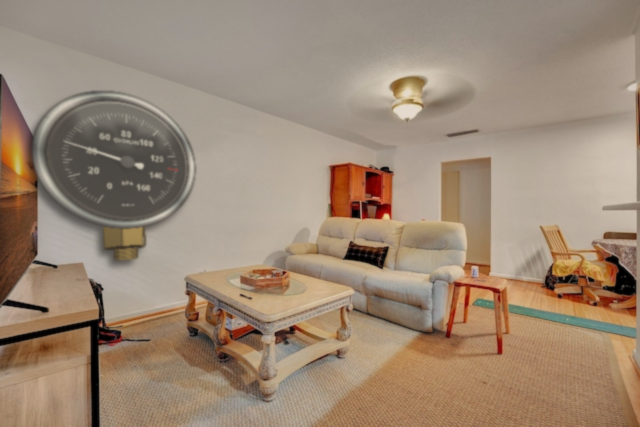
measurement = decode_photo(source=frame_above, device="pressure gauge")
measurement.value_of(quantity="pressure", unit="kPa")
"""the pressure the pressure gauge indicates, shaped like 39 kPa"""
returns 40 kPa
